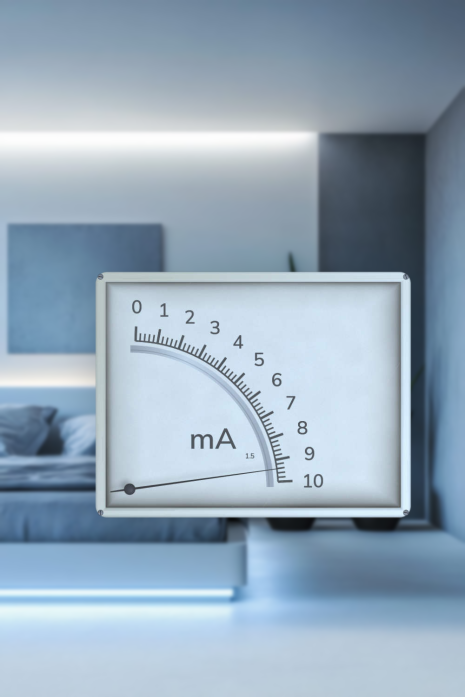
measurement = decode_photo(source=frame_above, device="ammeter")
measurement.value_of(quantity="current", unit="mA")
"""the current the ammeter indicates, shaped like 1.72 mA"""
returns 9.4 mA
